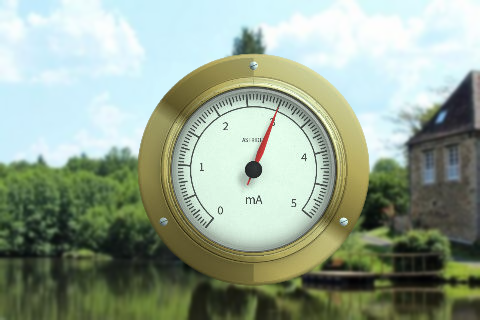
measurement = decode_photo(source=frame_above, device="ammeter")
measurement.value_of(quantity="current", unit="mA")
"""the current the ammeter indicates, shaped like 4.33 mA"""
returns 3 mA
